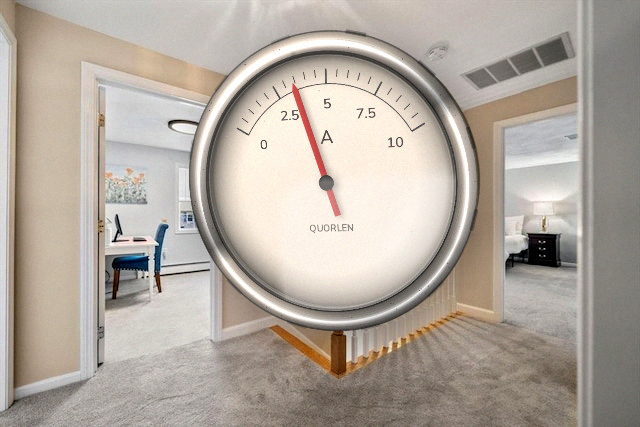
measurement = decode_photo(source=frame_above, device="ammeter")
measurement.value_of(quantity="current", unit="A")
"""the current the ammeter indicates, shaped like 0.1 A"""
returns 3.5 A
